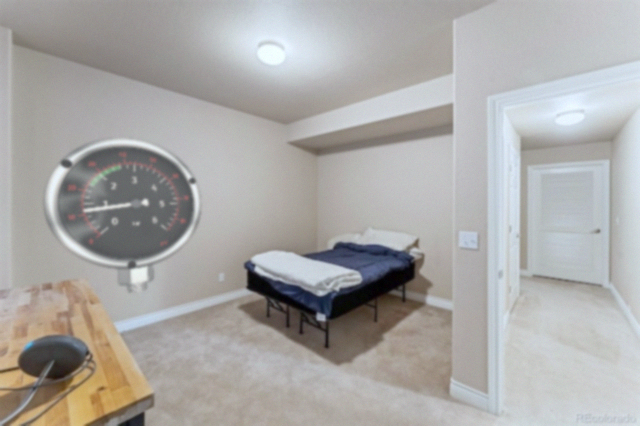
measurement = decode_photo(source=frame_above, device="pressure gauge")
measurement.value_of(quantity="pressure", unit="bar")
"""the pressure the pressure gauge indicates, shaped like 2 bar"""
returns 0.8 bar
